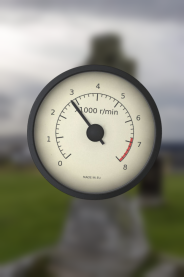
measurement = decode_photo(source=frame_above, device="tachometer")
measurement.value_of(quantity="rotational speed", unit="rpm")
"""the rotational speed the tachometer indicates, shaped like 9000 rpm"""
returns 2800 rpm
